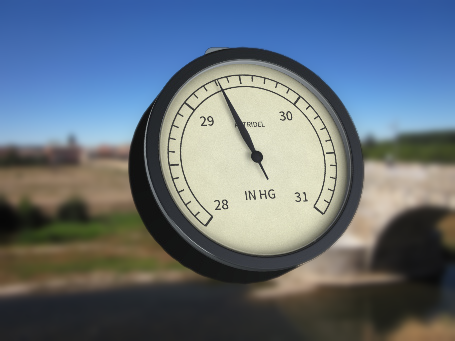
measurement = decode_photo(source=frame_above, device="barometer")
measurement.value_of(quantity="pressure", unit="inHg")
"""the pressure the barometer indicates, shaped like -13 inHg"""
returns 29.3 inHg
